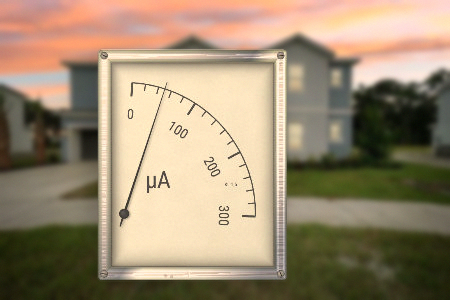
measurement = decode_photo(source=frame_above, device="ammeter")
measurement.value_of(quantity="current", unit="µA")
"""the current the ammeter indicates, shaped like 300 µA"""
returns 50 µA
